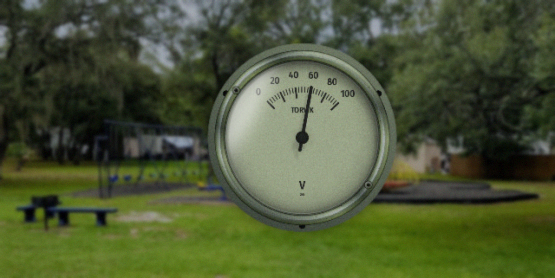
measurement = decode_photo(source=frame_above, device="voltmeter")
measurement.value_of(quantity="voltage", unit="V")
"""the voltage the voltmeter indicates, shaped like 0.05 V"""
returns 60 V
